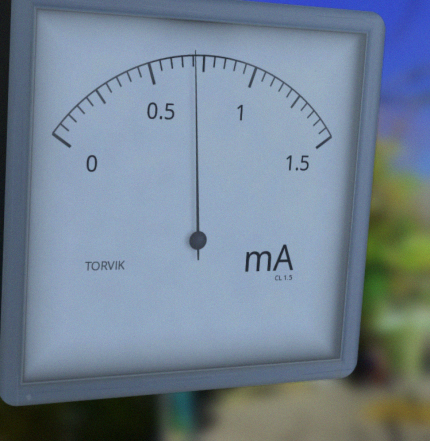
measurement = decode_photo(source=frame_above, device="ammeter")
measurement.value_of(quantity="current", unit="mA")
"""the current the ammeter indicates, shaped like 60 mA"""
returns 0.7 mA
